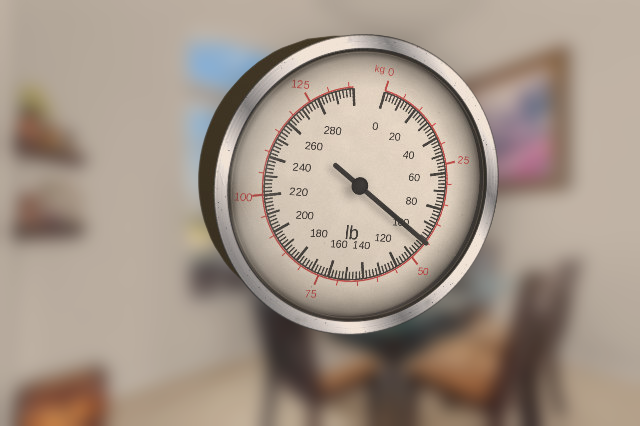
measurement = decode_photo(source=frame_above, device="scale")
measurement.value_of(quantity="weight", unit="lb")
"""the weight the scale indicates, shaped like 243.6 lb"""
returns 100 lb
